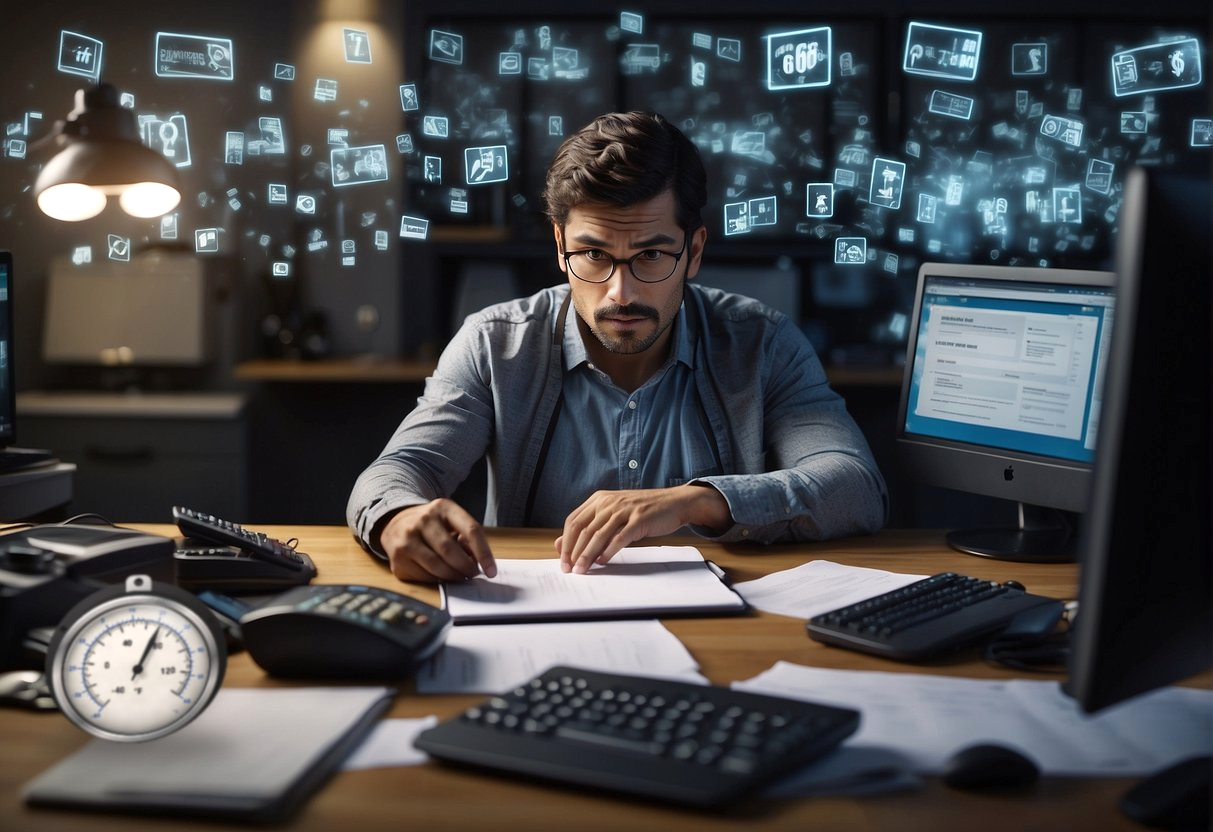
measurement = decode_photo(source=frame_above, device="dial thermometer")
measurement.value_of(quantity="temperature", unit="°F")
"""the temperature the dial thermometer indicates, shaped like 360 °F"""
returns 70 °F
